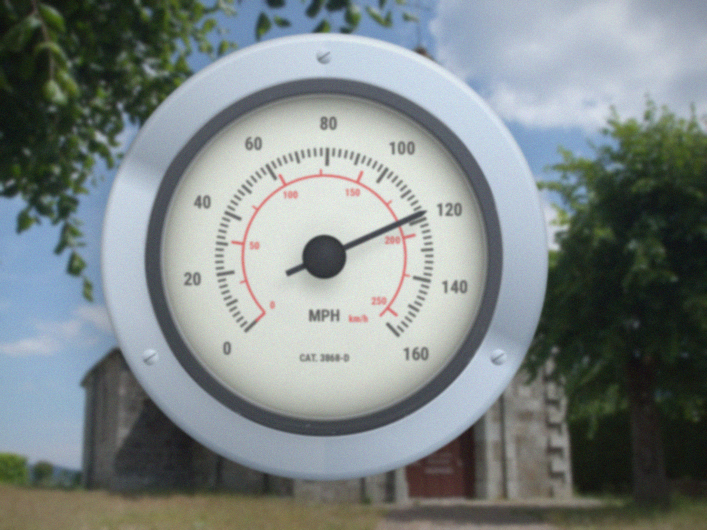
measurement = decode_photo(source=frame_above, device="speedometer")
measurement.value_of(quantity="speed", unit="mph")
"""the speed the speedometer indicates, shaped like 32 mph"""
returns 118 mph
